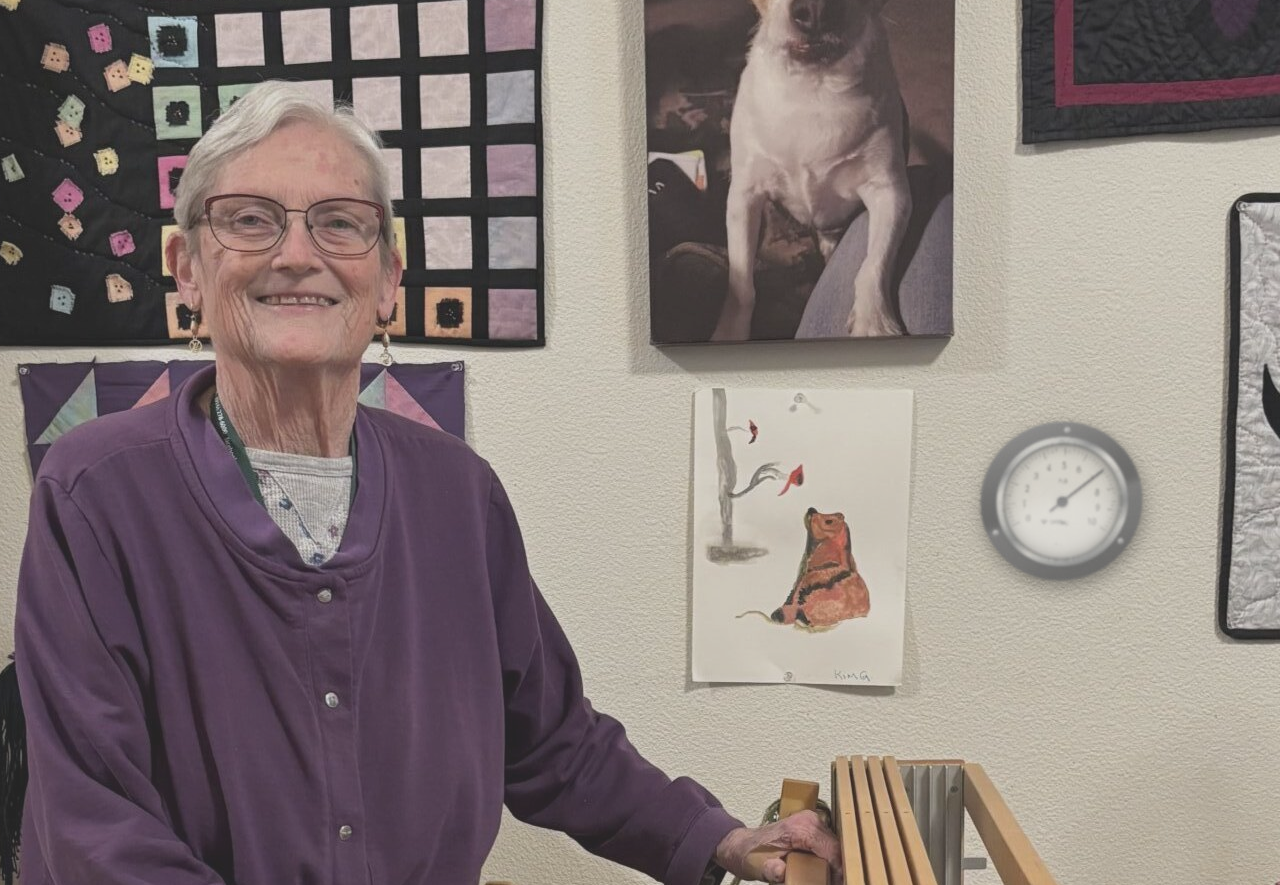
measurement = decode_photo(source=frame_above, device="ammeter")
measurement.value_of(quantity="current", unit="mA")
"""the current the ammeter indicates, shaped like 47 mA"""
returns 7 mA
